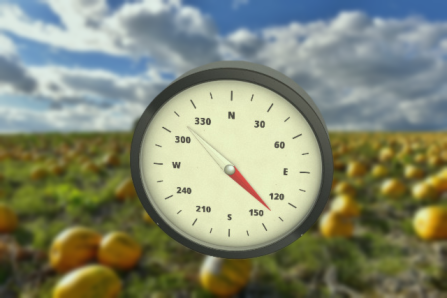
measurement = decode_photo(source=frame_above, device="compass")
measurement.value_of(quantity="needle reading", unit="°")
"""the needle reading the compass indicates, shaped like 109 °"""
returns 135 °
